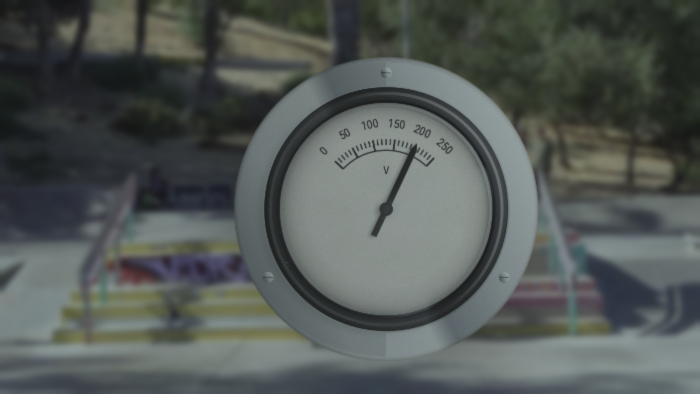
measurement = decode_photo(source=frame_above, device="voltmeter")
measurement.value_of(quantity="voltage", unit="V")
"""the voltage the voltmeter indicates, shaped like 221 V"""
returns 200 V
